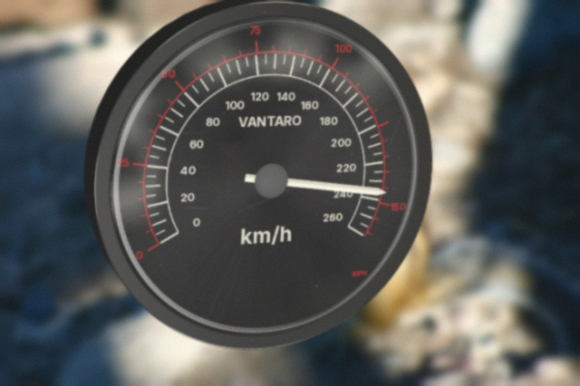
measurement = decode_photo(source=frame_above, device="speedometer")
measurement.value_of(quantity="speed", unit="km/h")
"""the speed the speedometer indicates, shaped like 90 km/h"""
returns 235 km/h
